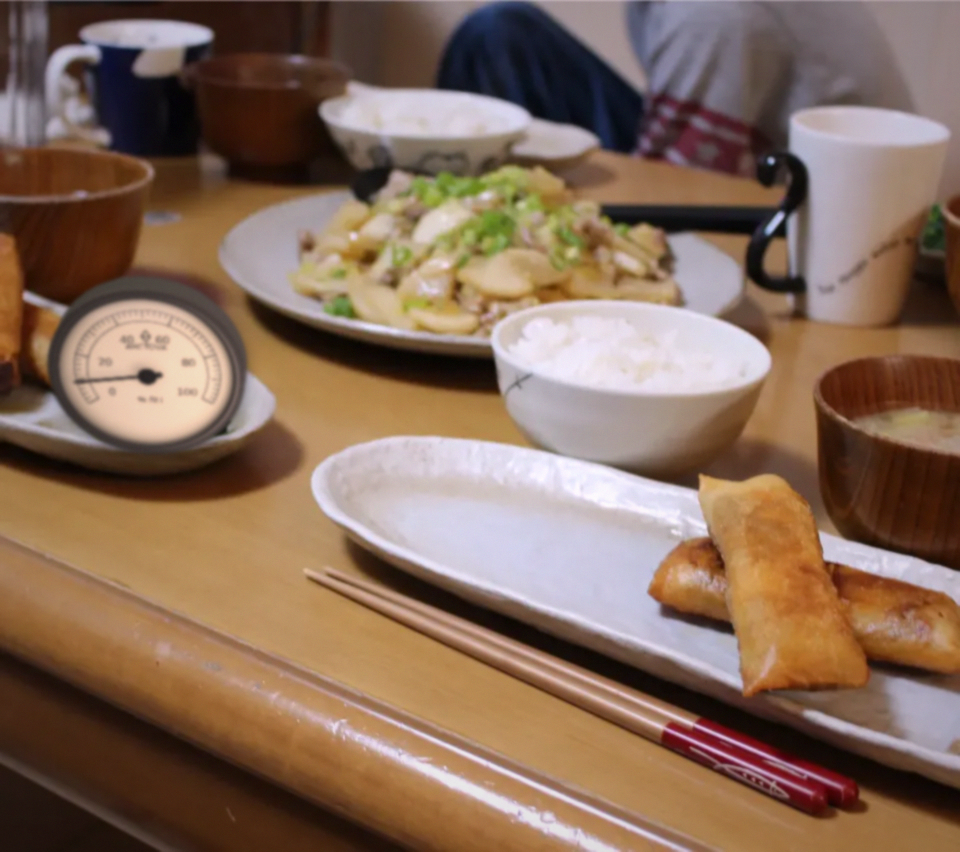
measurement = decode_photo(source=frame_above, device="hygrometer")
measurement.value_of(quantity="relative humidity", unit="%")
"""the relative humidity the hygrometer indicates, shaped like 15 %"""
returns 10 %
